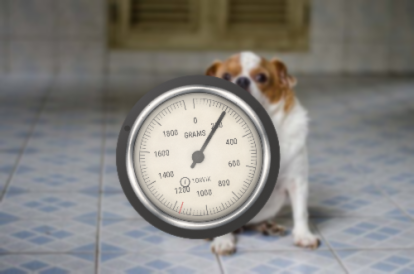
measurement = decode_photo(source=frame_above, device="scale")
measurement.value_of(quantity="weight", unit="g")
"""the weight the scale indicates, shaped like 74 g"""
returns 200 g
